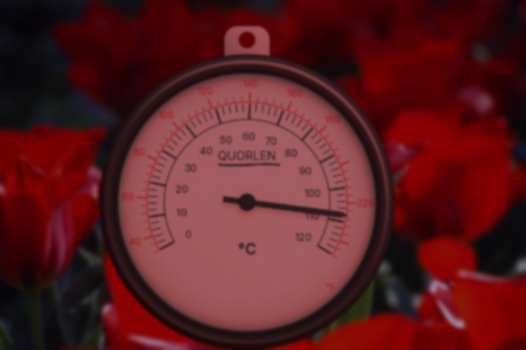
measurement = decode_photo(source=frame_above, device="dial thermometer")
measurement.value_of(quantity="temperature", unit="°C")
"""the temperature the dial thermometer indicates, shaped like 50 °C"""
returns 108 °C
